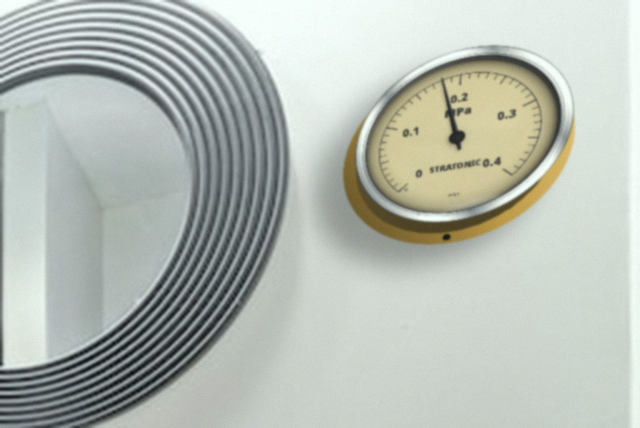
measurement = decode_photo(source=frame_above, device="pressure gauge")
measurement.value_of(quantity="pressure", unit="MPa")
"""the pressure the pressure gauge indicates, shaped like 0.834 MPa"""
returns 0.18 MPa
